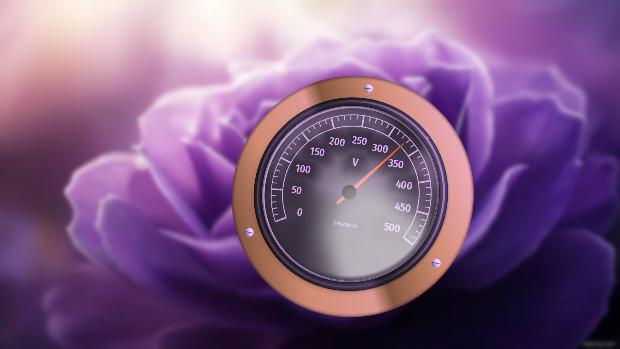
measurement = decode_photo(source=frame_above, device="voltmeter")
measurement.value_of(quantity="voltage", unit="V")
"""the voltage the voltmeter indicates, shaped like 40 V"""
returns 330 V
